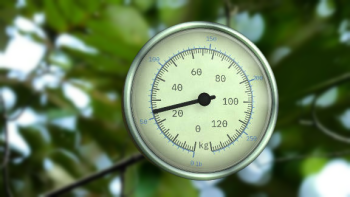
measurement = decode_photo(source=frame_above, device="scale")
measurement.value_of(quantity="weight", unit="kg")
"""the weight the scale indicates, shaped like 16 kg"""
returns 25 kg
